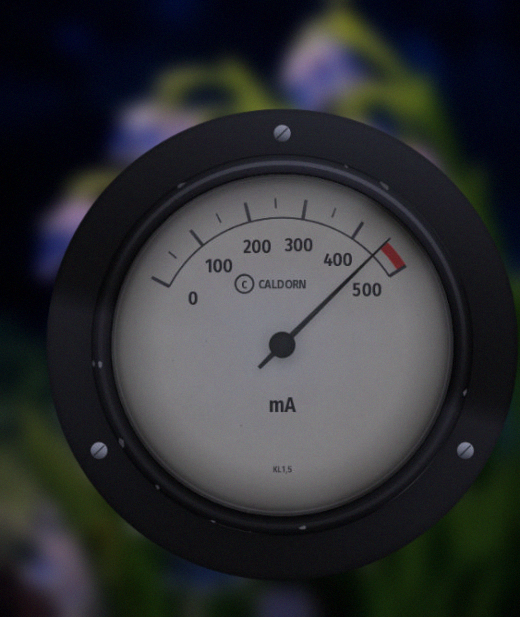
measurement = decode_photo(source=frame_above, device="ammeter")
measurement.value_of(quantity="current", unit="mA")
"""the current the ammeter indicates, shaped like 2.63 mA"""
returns 450 mA
